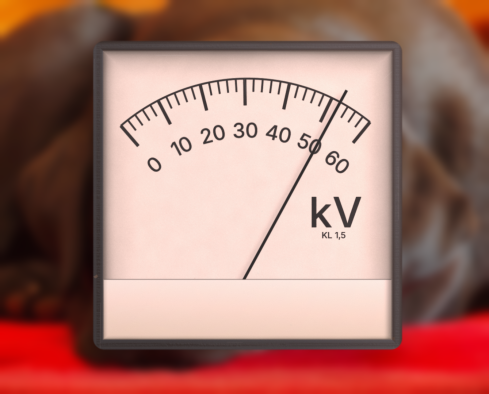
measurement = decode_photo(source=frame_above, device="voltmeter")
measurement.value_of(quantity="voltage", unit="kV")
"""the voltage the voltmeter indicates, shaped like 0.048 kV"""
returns 52 kV
